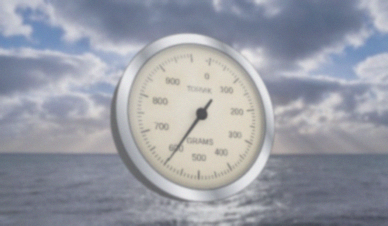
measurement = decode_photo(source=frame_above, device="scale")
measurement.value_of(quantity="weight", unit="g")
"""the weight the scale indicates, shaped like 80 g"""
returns 600 g
